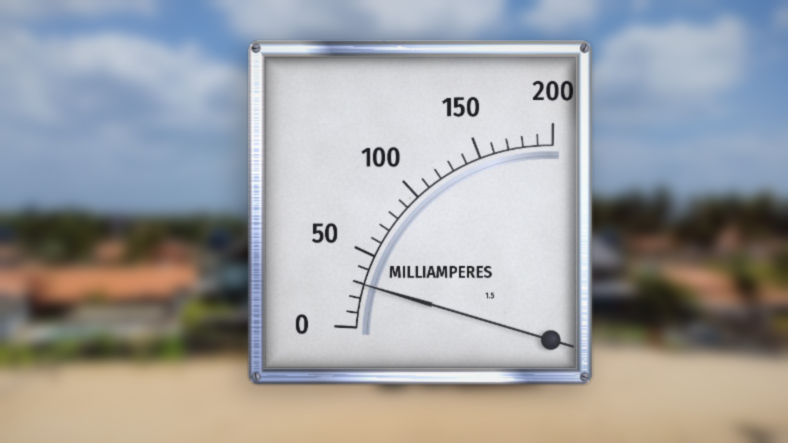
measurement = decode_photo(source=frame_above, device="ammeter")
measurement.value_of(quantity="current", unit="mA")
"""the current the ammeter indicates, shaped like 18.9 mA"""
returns 30 mA
